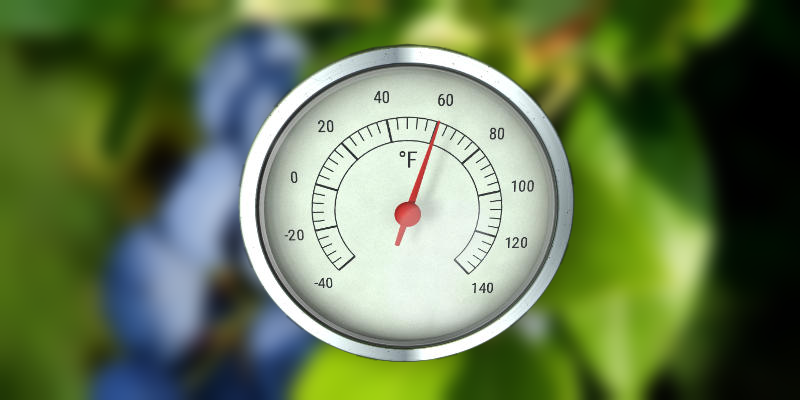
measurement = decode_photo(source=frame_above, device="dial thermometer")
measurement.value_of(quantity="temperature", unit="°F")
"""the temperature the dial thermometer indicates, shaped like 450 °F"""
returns 60 °F
